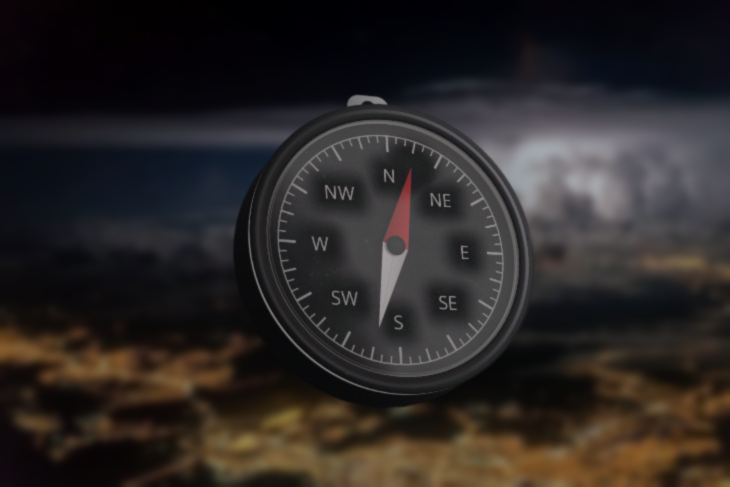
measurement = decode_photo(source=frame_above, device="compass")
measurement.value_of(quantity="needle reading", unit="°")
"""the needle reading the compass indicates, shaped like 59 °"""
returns 15 °
